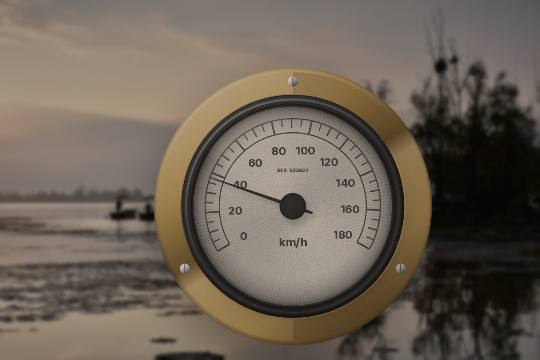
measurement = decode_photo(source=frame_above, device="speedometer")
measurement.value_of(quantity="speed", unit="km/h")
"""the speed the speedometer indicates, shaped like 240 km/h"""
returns 37.5 km/h
